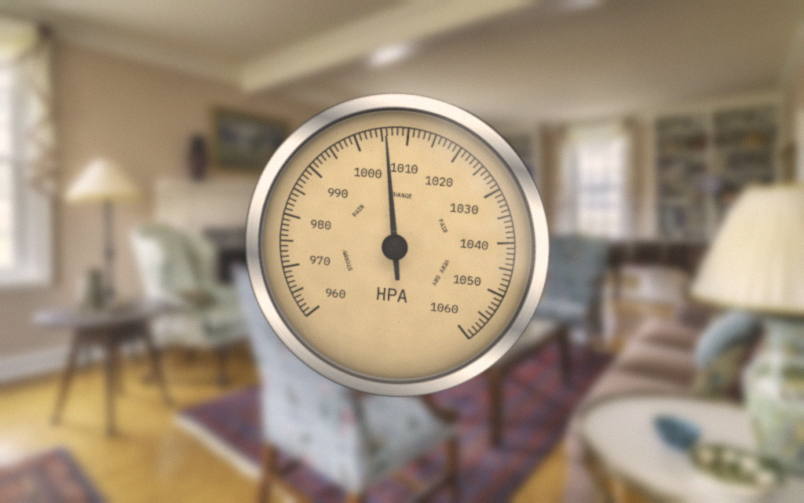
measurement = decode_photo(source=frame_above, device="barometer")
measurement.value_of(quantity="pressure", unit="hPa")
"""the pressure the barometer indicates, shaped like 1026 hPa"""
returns 1006 hPa
